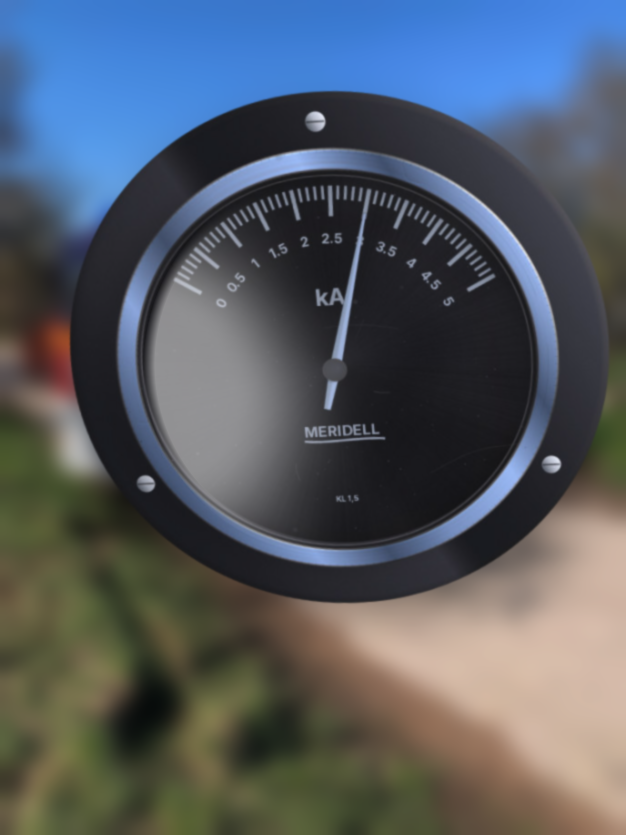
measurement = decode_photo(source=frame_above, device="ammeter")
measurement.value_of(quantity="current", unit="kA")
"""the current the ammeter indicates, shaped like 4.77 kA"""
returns 3 kA
